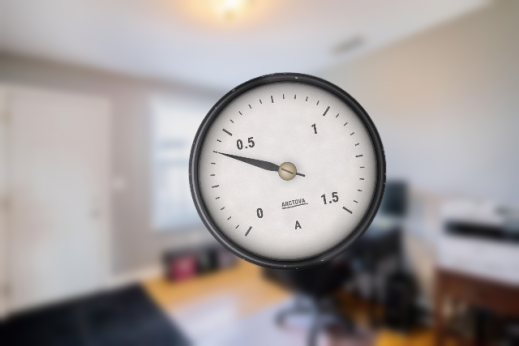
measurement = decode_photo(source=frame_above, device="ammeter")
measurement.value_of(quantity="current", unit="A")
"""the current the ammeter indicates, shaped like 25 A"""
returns 0.4 A
